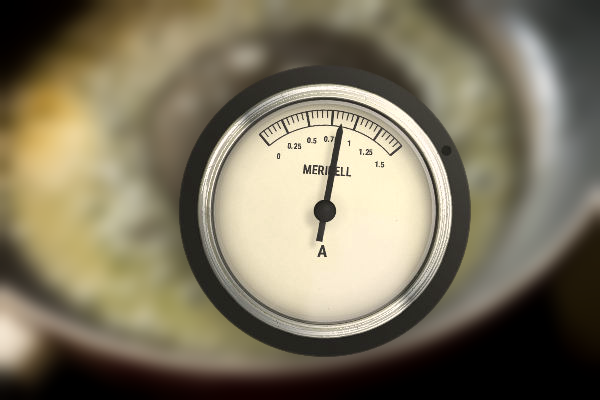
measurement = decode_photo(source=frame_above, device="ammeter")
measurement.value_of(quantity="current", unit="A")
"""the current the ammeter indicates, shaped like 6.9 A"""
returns 0.85 A
